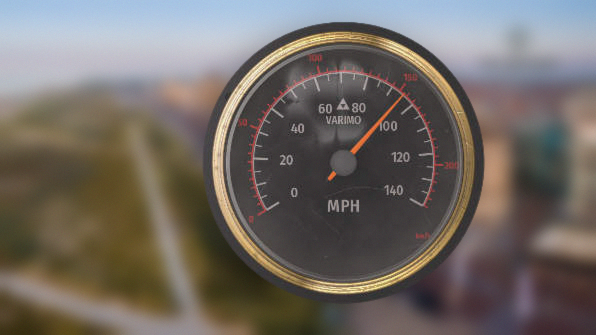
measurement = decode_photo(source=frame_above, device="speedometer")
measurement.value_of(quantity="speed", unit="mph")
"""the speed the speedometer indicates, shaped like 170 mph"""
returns 95 mph
